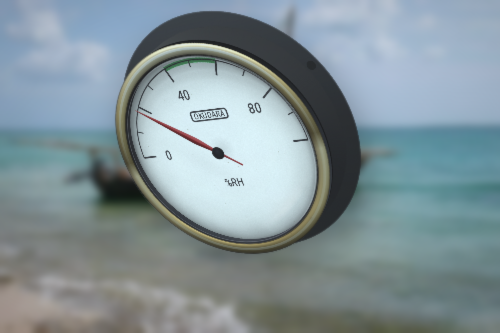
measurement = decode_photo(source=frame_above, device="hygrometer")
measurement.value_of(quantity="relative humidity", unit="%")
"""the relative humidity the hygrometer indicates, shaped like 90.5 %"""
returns 20 %
